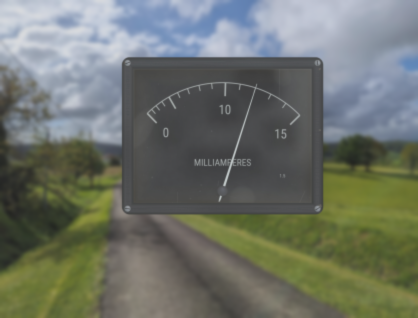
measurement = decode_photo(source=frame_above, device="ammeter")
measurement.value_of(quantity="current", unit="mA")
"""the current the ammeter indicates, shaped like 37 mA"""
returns 12 mA
